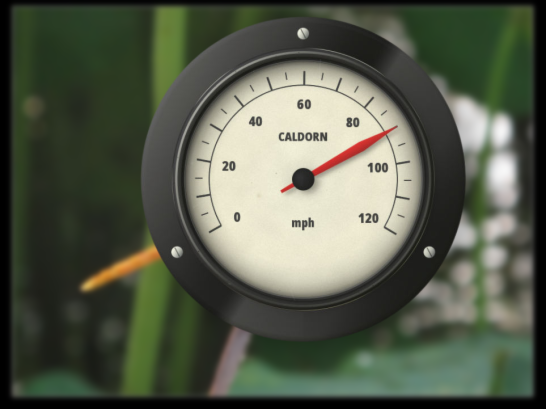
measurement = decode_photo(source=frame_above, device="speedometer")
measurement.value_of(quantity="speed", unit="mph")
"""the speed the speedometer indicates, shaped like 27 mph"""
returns 90 mph
